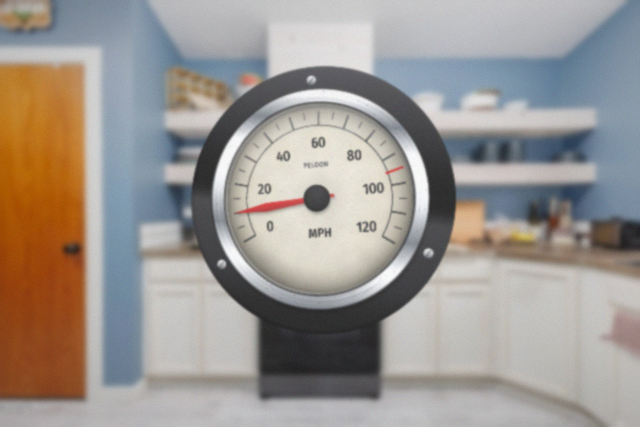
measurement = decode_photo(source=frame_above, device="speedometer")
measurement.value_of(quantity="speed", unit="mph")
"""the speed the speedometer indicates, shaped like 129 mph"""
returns 10 mph
